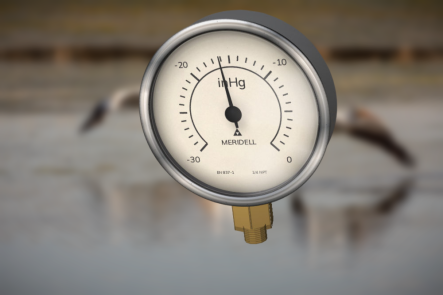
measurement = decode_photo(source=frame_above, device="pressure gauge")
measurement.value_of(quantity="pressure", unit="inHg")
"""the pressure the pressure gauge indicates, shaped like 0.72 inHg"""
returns -16 inHg
